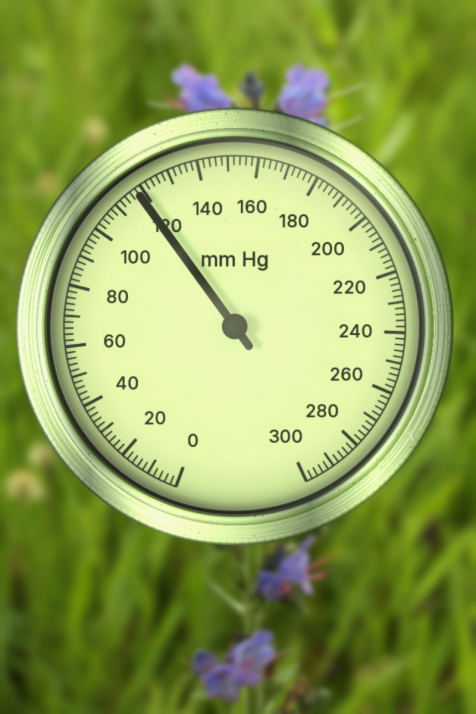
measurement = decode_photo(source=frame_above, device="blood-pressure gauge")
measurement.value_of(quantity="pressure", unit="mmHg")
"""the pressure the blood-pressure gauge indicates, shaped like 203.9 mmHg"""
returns 118 mmHg
